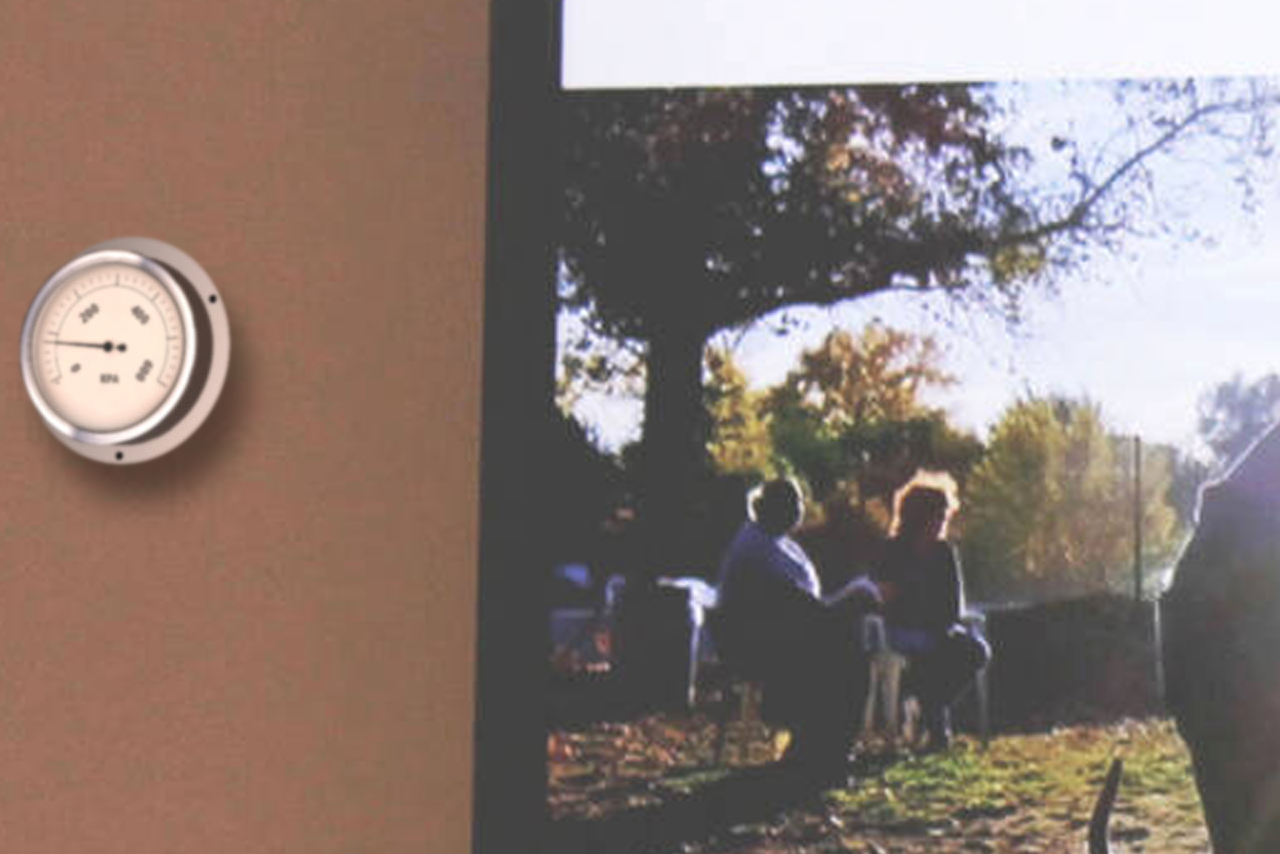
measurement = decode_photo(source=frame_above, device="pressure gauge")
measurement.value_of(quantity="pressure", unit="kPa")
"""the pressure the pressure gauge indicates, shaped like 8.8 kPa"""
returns 80 kPa
